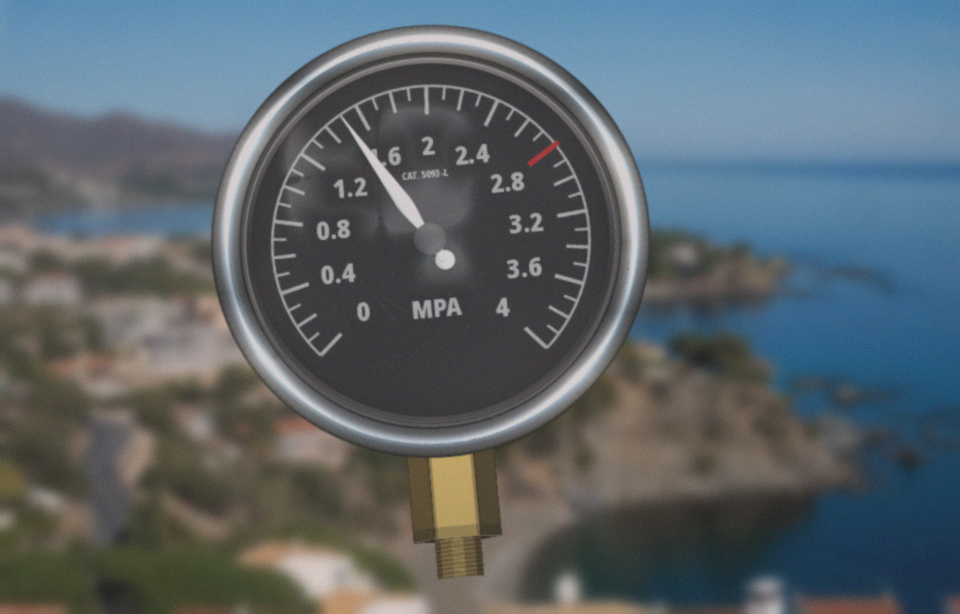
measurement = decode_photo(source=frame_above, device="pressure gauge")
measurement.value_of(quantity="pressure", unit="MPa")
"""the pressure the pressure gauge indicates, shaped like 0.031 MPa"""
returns 1.5 MPa
